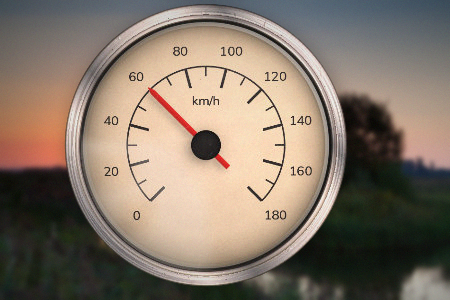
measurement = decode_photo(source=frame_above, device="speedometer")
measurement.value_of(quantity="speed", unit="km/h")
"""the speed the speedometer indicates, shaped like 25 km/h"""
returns 60 km/h
